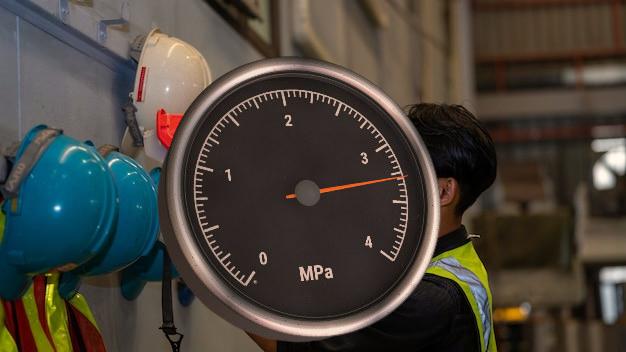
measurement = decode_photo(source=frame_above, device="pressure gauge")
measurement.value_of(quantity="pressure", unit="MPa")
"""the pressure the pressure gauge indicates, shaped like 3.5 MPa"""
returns 3.3 MPa
